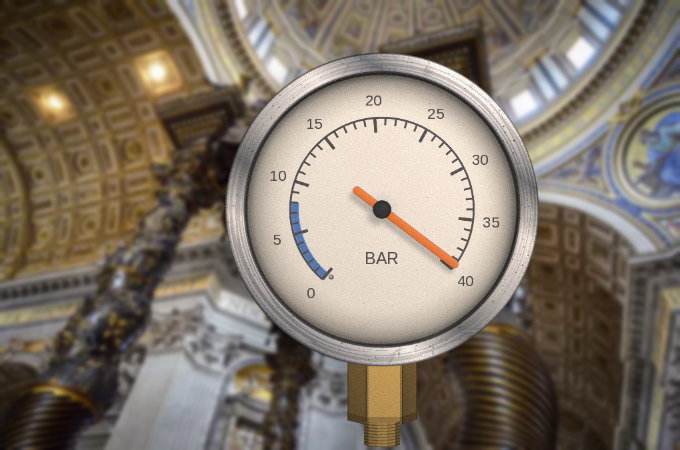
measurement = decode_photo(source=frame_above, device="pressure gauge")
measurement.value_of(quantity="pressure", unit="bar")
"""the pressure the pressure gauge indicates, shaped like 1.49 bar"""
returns 39.5 bar
